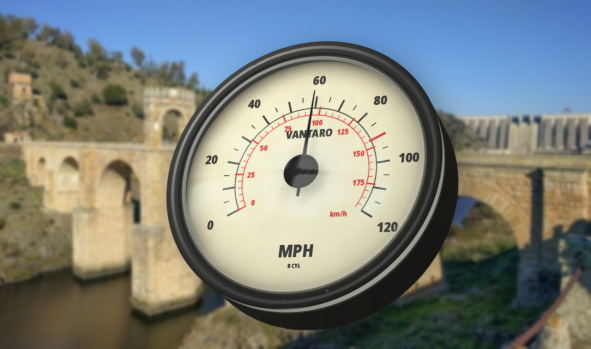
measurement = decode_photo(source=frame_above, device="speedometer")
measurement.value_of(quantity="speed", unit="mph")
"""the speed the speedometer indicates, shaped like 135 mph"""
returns 60 mph
